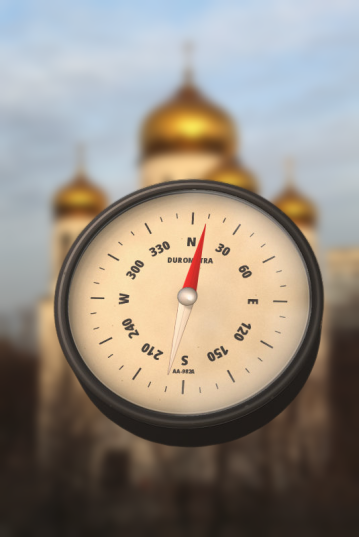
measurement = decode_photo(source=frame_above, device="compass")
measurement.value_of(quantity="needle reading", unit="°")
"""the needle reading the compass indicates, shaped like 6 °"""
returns 10 °
